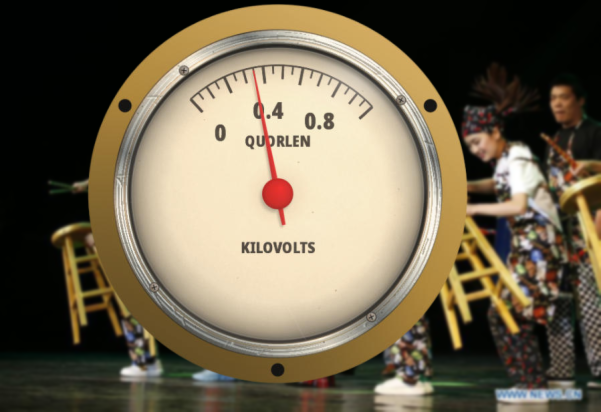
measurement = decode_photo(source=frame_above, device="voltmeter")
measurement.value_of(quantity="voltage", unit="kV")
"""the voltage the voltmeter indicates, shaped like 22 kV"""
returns 0.35 kV
